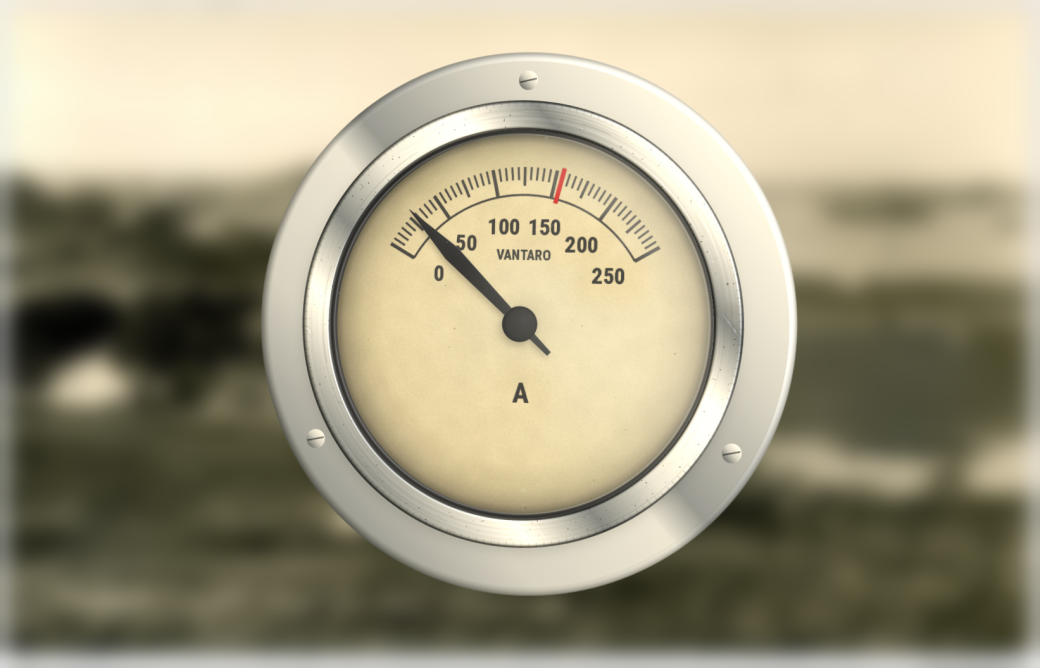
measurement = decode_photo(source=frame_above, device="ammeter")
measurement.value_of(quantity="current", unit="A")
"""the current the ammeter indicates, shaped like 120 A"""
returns 30 A
